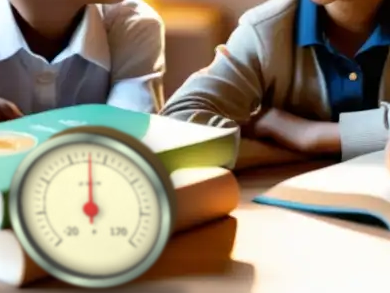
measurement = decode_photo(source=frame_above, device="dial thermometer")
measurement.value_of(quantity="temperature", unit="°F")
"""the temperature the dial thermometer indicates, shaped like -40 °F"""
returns 52 °F
